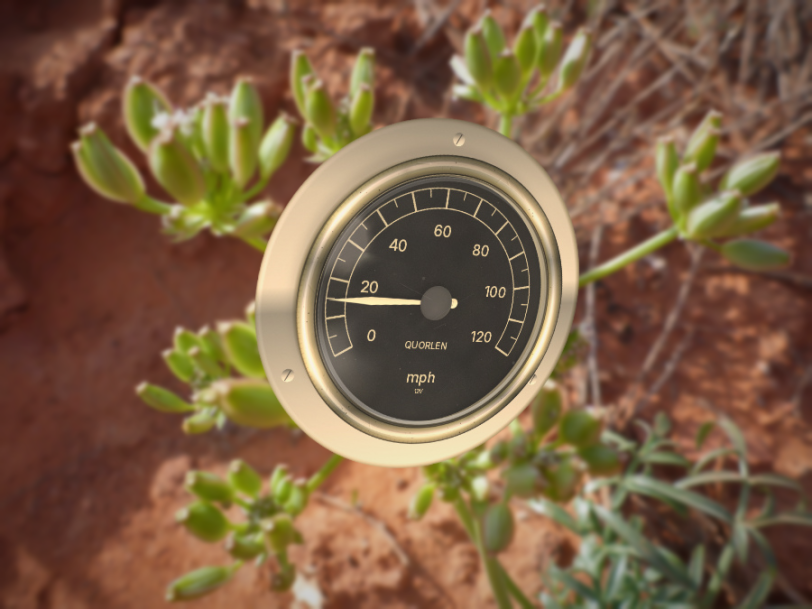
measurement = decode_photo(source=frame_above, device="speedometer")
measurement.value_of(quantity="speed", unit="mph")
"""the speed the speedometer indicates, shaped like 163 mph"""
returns 15 mph
